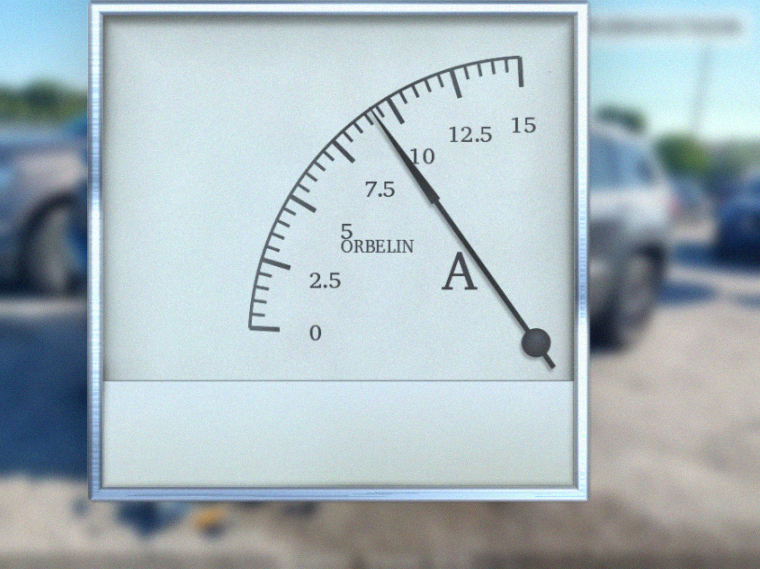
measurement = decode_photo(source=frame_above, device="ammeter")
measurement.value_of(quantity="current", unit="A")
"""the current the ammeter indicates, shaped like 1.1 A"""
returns 9.25 A
